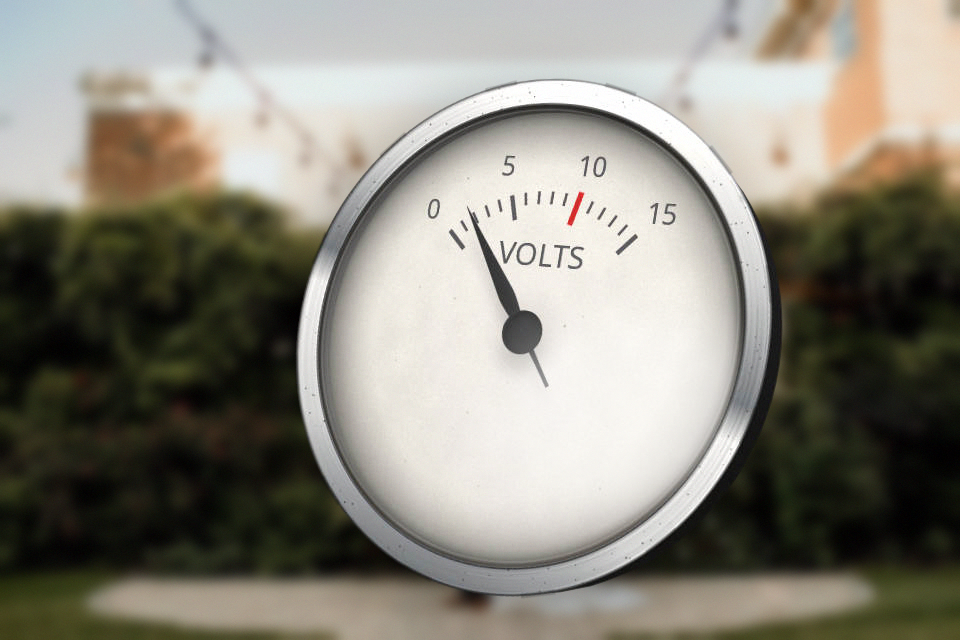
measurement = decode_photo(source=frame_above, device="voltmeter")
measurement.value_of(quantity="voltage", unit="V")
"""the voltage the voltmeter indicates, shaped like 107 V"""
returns 2 V
